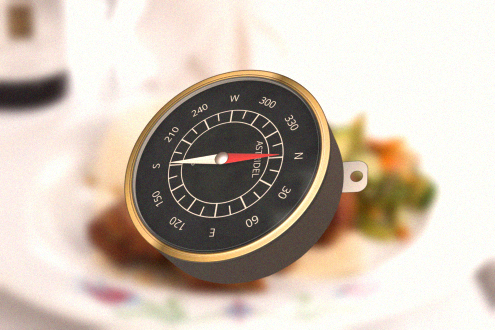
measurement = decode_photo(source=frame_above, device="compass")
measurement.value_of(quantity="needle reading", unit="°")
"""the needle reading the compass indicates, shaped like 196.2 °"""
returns 0 °
